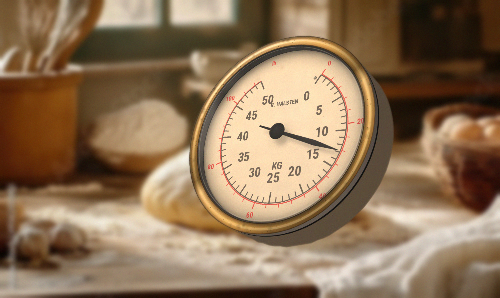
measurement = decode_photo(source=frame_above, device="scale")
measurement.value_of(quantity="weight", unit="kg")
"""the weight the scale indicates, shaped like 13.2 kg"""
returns 13 kg
